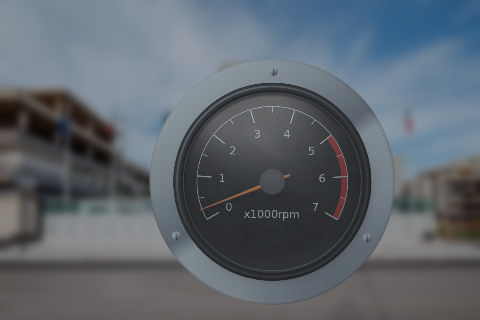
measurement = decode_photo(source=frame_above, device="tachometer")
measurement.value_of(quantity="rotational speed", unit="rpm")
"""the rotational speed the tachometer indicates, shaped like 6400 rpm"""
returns 250 rpm
